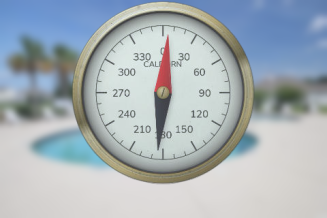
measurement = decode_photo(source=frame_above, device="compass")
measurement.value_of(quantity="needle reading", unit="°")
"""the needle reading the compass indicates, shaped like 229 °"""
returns 5 °
